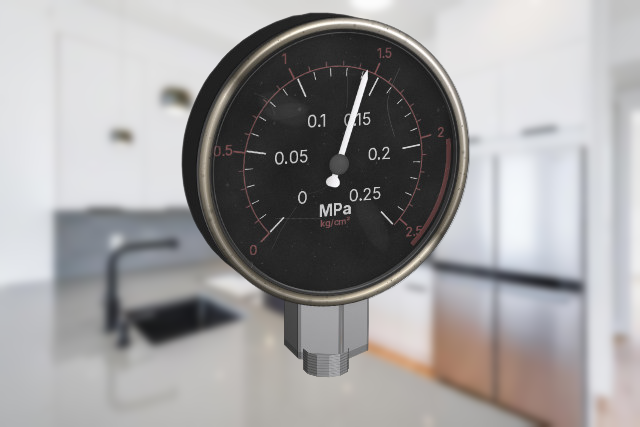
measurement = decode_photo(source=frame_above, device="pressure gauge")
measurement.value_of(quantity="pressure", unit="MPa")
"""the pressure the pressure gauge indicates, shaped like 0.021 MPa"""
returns 0.14 MPa
